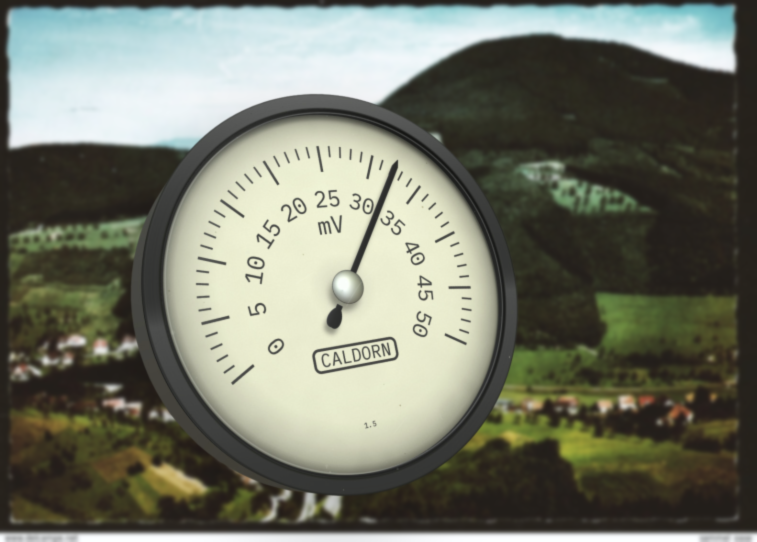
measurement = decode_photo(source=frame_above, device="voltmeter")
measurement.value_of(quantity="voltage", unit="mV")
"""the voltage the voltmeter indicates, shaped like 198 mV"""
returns 32 mV
